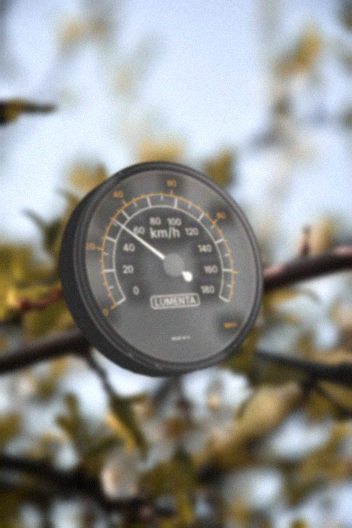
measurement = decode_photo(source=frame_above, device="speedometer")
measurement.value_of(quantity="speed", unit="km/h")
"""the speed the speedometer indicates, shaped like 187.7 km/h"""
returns 50 km/h
